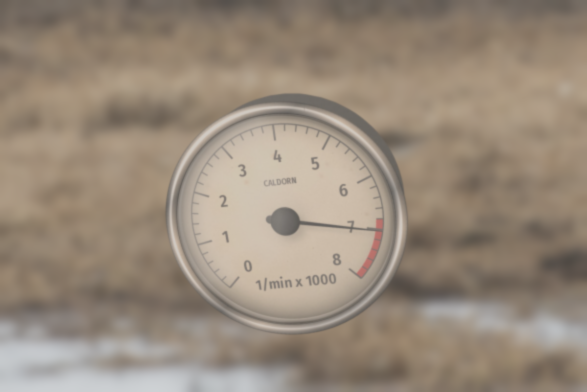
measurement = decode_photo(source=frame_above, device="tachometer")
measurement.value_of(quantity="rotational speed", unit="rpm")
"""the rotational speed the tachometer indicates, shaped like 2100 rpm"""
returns 7000 rpm
